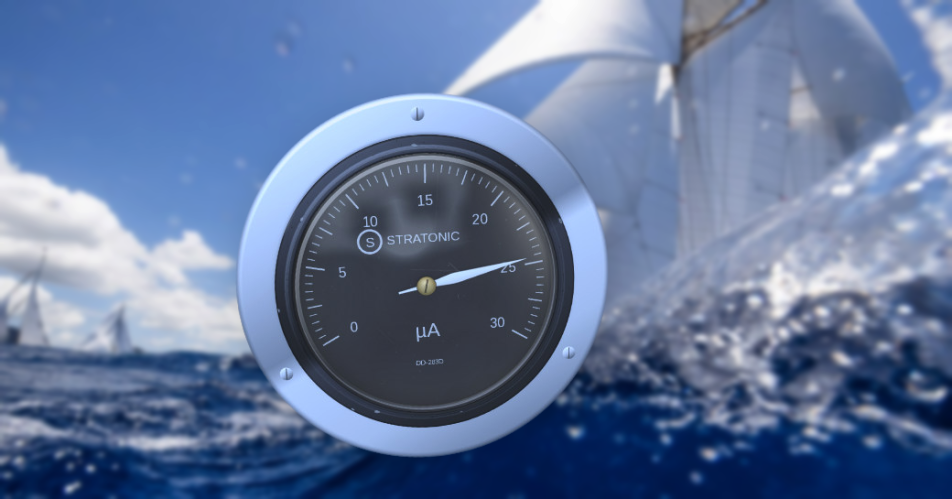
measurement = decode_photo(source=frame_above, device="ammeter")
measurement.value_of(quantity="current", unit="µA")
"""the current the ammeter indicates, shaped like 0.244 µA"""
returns 24.5 µA
